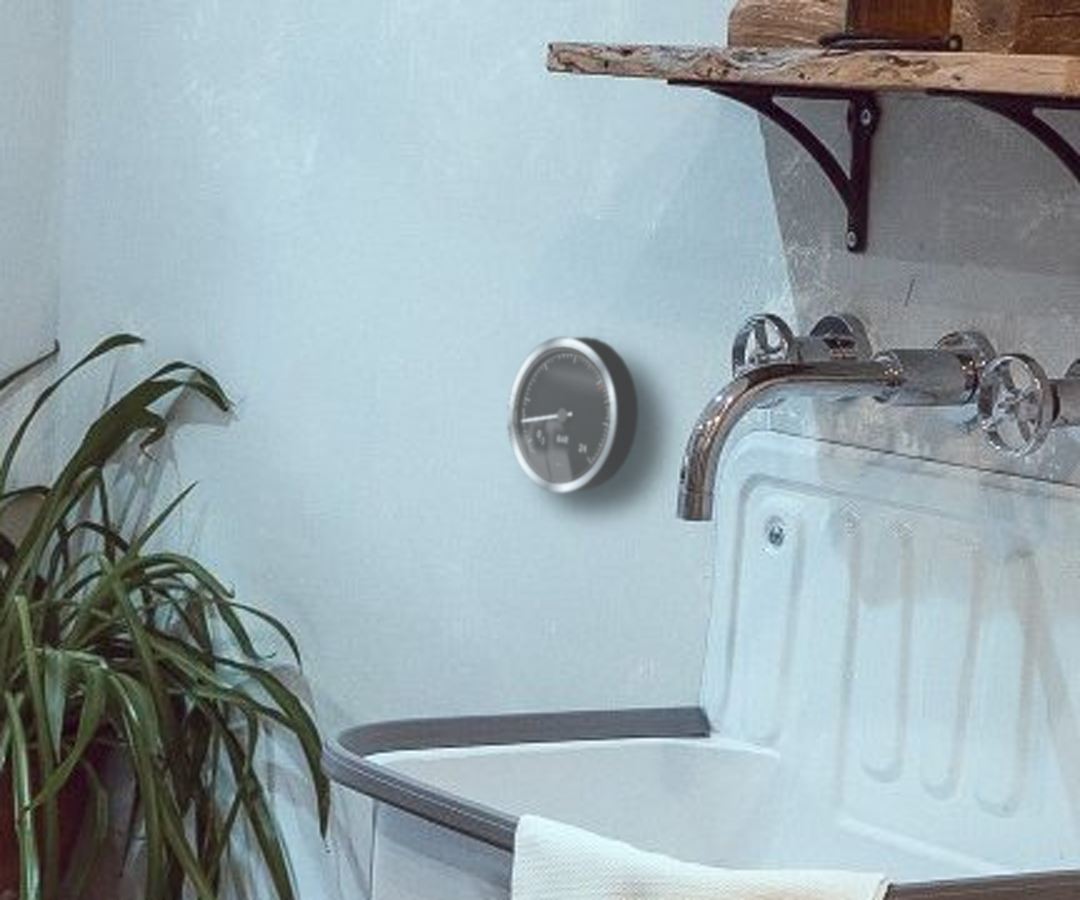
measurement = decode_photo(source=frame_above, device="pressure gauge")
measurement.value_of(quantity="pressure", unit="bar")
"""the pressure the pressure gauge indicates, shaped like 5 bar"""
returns 2 bar
